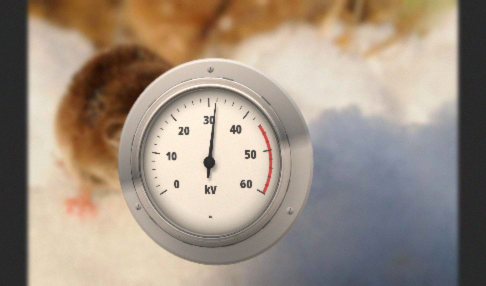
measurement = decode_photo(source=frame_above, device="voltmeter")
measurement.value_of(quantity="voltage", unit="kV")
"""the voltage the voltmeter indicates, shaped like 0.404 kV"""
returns 32 kV
